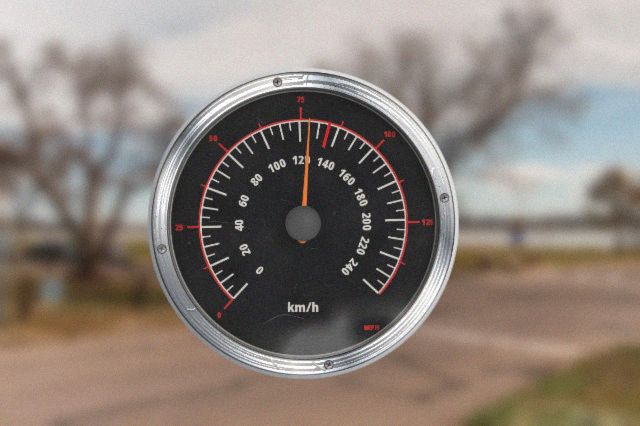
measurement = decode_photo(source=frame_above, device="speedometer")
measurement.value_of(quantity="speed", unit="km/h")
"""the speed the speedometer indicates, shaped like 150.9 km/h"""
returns 125 km/h
